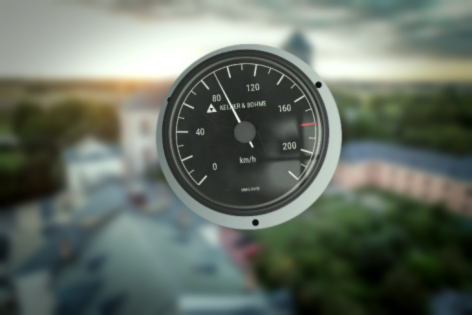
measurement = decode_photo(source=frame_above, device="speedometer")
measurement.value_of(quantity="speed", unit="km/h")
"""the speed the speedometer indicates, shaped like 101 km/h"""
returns 90 km/h
